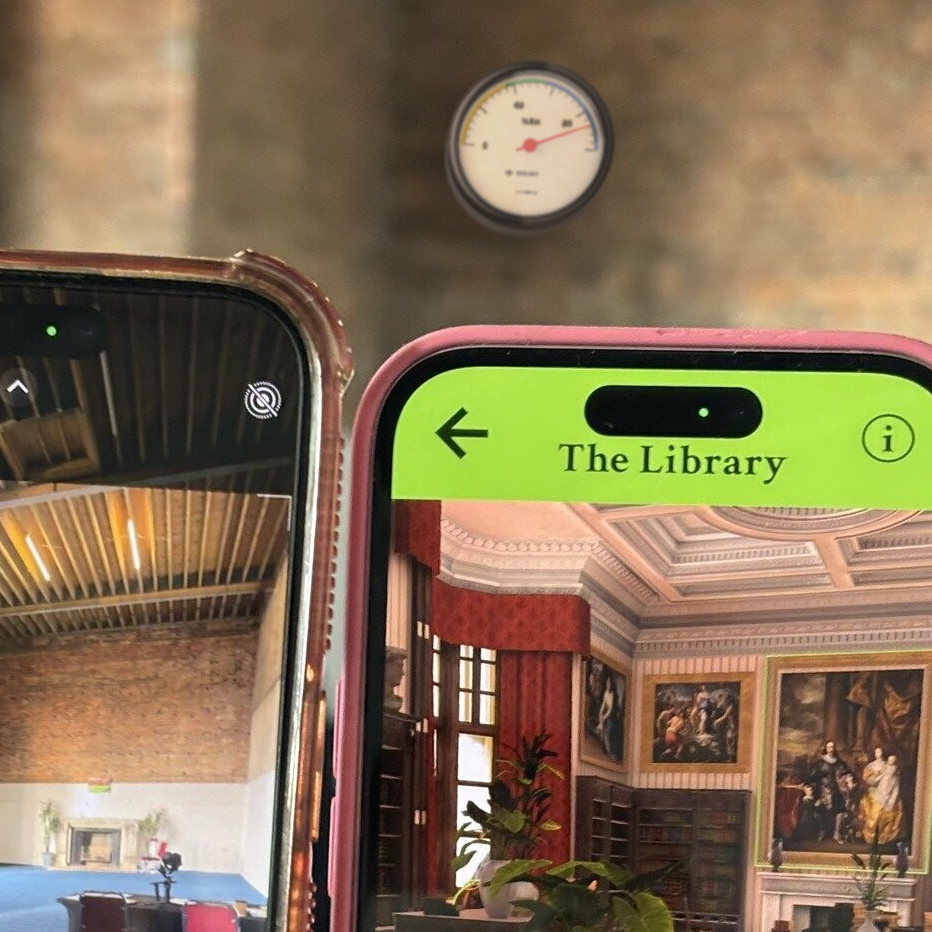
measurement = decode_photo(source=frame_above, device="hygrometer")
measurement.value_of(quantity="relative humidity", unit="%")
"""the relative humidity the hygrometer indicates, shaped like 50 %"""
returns 88 %
